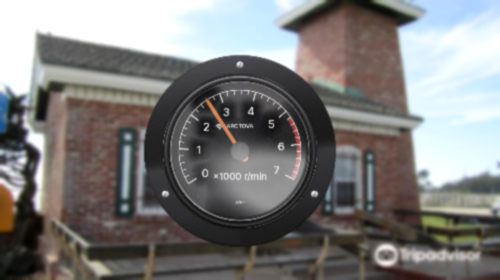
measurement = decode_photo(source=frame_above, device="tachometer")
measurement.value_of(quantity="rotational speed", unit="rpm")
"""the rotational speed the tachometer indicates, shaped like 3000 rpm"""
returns 2600 rpm
